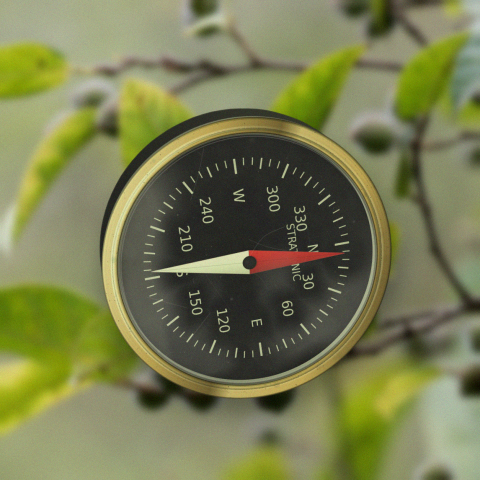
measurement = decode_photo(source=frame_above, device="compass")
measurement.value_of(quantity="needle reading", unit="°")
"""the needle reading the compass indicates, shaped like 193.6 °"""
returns 5 °
